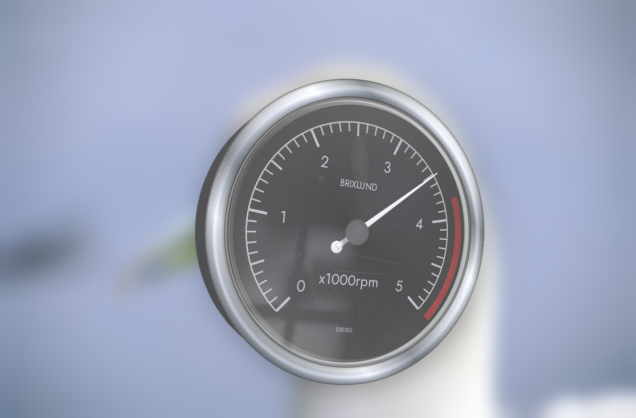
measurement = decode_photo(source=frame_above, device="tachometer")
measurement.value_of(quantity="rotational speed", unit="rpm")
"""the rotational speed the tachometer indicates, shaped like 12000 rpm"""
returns 3500 rpm
